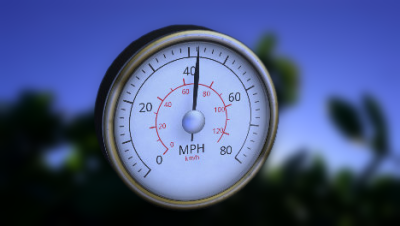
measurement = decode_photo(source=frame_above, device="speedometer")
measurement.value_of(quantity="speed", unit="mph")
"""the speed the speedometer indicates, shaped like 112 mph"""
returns 42 mph
